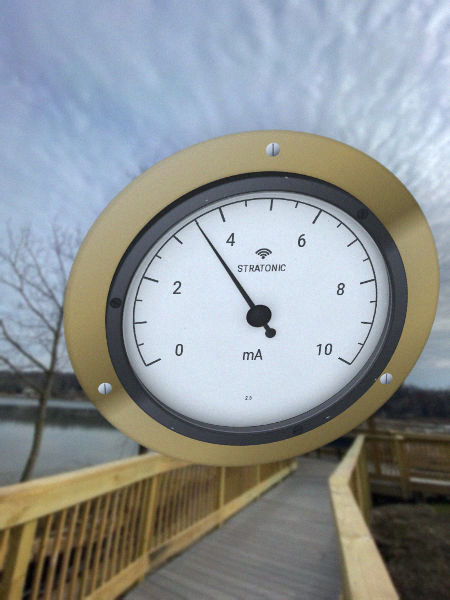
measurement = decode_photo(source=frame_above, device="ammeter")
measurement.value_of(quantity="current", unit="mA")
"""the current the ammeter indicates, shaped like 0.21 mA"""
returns 3.5 mA
